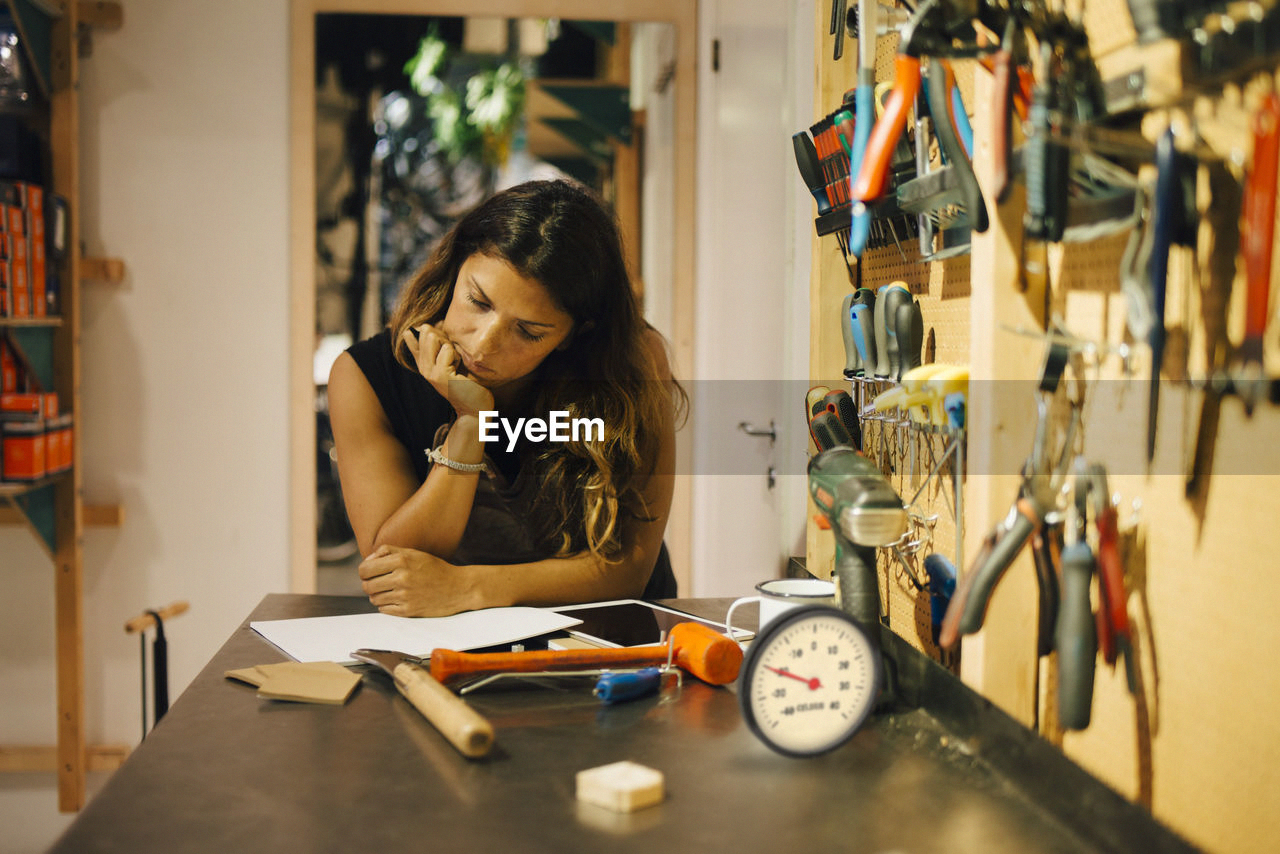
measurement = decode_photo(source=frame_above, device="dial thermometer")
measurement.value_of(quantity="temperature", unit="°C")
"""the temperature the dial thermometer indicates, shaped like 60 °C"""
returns -20 °C
